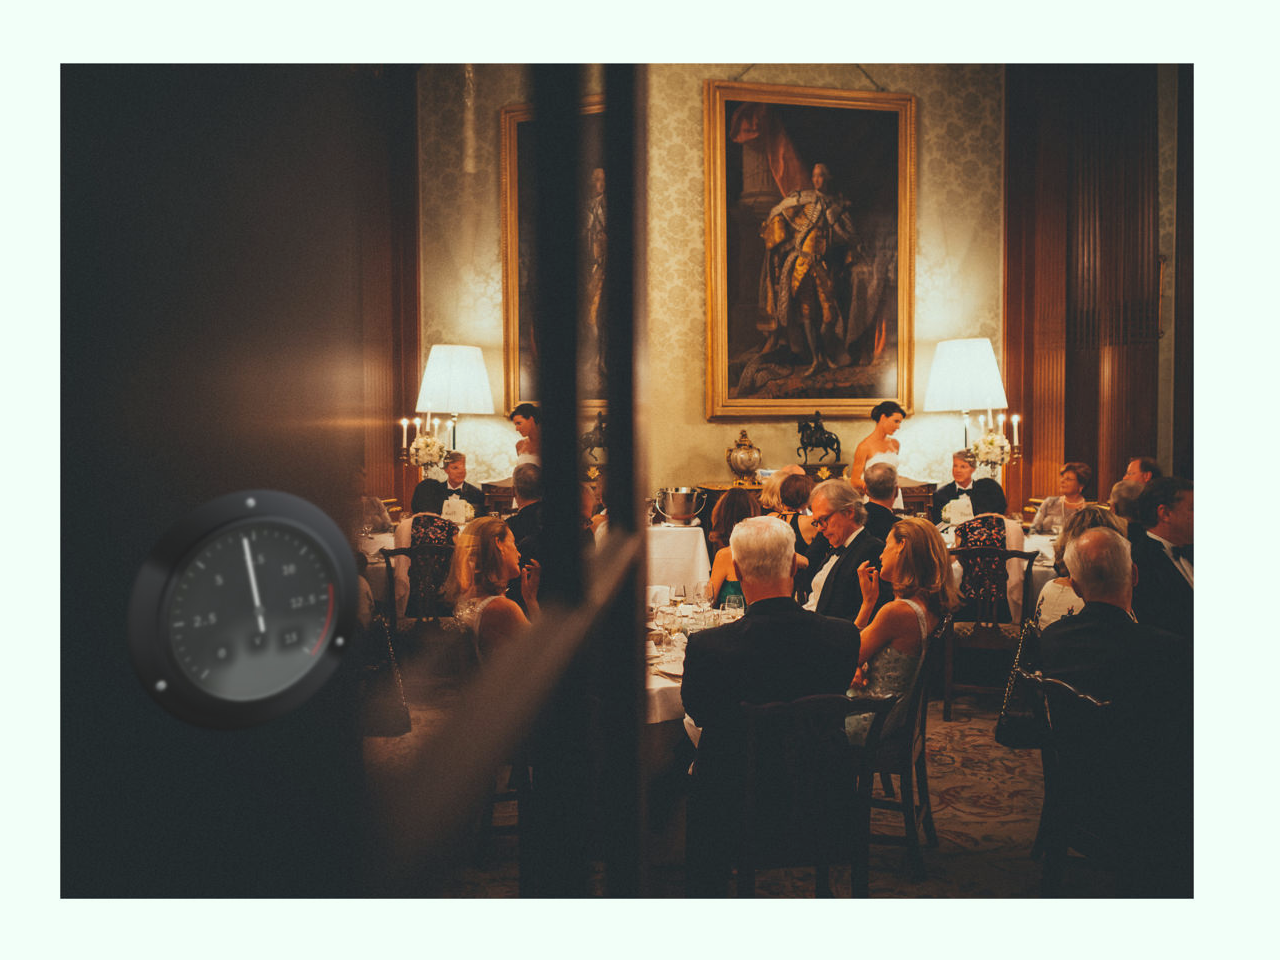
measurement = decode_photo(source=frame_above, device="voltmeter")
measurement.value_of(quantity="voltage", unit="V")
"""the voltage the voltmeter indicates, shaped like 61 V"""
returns 7 V
